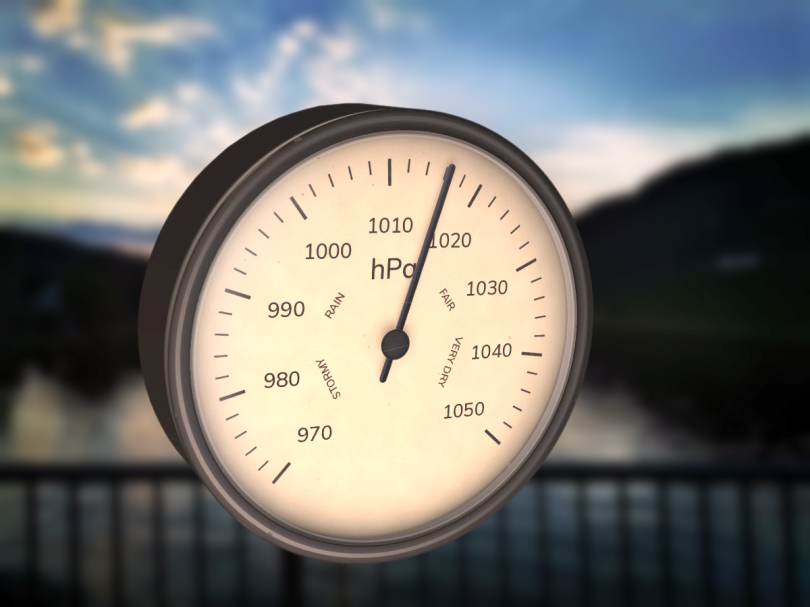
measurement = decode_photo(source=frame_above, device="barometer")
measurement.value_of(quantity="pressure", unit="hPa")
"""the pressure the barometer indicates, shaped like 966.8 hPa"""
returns 1016 hPa
